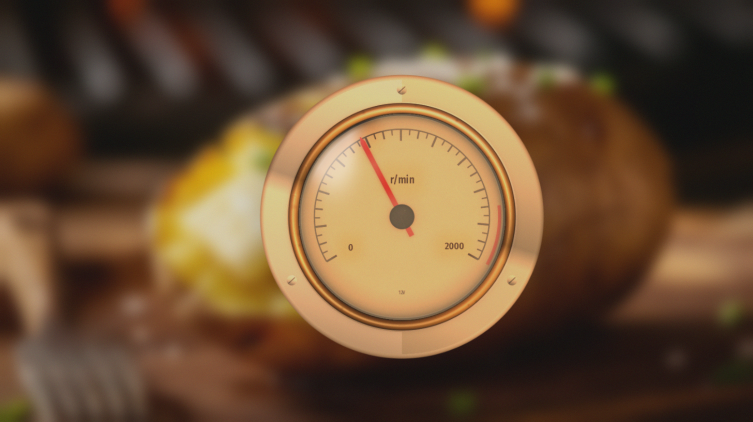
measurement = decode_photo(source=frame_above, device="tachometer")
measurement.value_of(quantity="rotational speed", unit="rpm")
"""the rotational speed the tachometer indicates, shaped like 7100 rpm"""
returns 775 rpm
